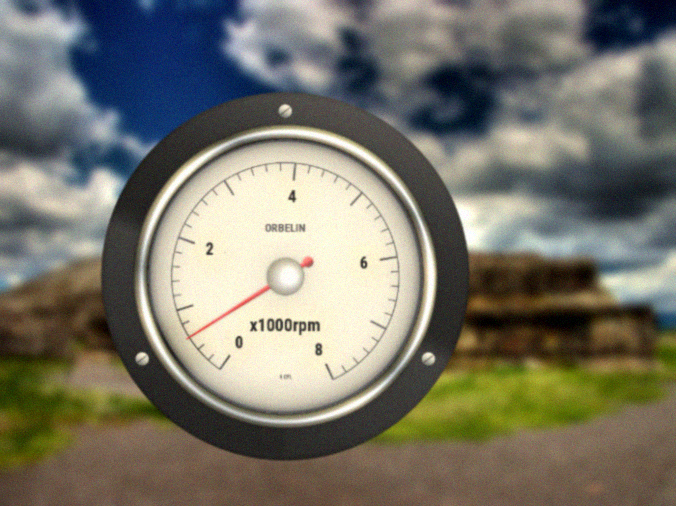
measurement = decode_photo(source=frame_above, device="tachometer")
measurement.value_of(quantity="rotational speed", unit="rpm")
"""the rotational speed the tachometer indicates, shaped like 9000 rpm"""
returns 600 rpm
